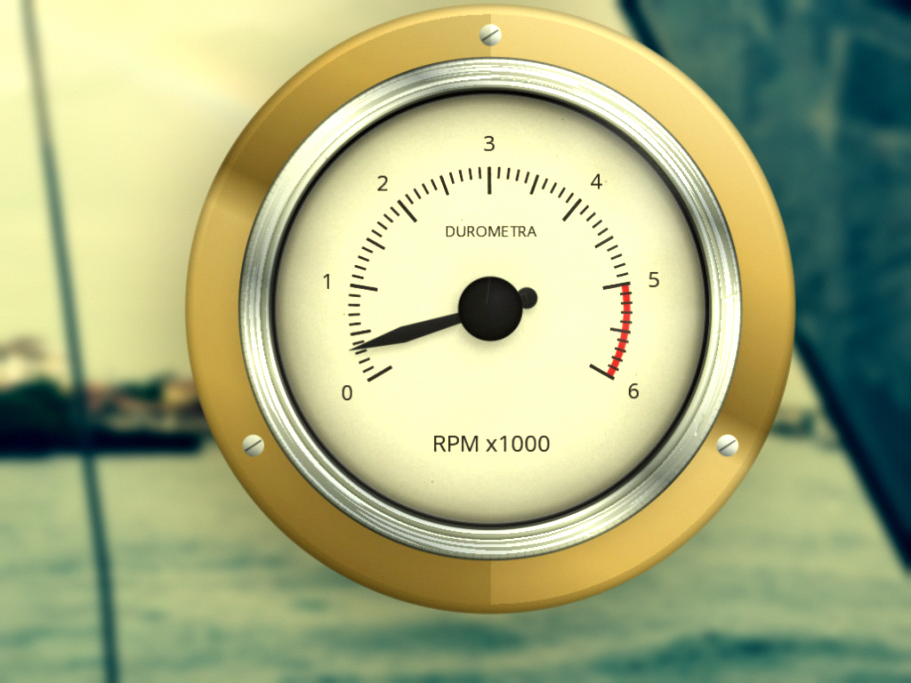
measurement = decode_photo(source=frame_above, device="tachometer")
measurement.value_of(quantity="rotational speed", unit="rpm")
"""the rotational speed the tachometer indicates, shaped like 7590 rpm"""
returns 350 rpm
